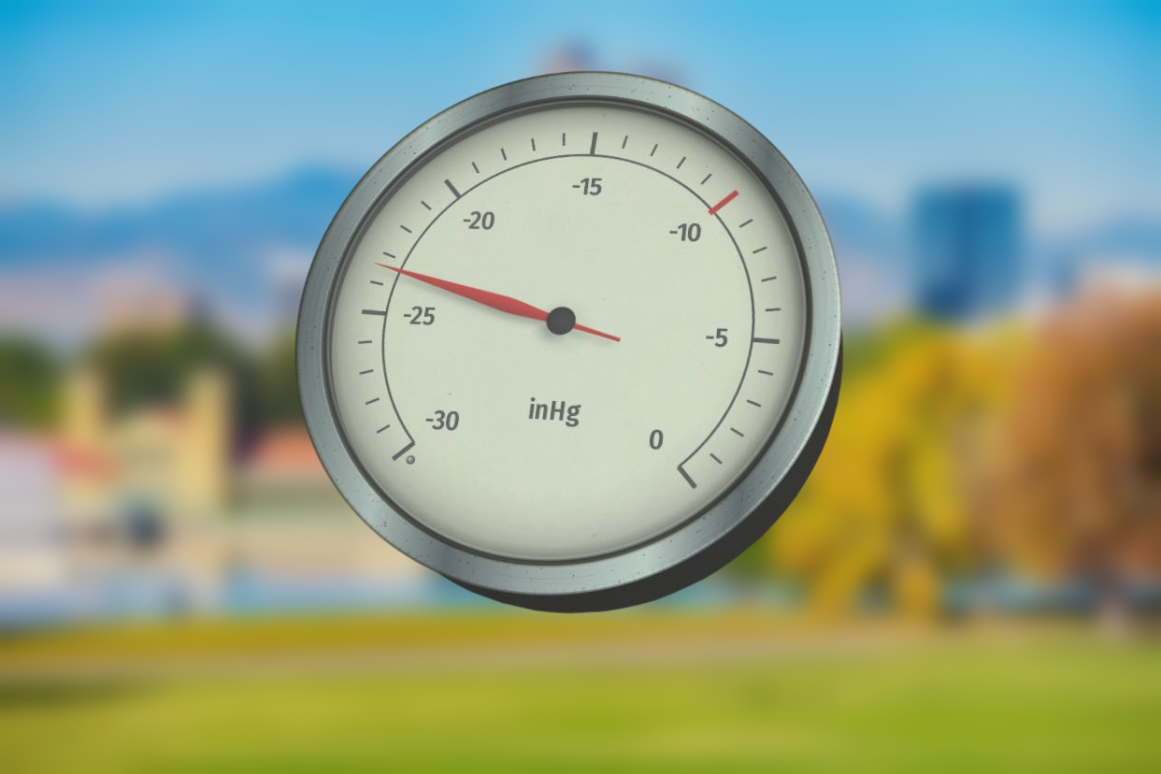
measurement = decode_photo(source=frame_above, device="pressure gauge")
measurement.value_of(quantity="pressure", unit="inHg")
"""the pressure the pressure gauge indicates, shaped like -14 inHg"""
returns -23.5 inHg
